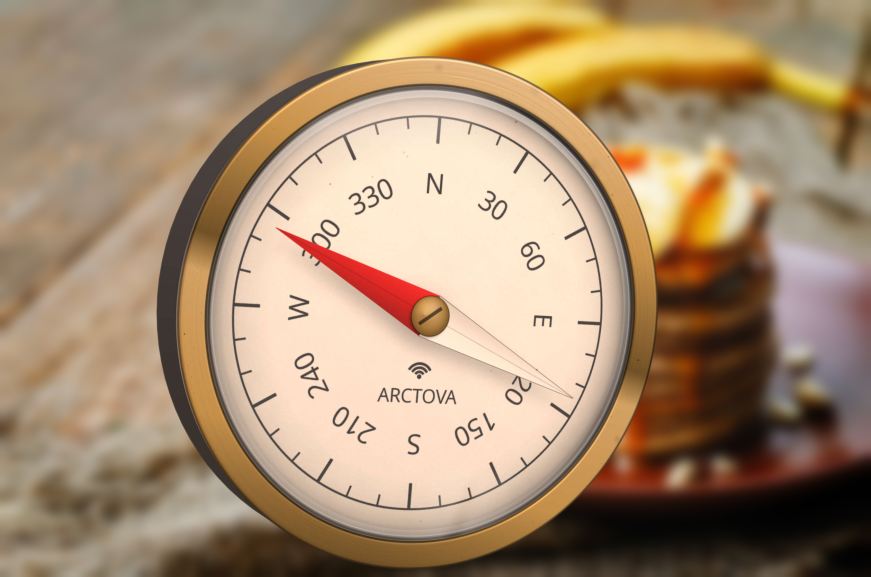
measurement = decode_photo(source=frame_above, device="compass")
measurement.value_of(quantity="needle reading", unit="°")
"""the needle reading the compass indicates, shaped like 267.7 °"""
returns 295 °
